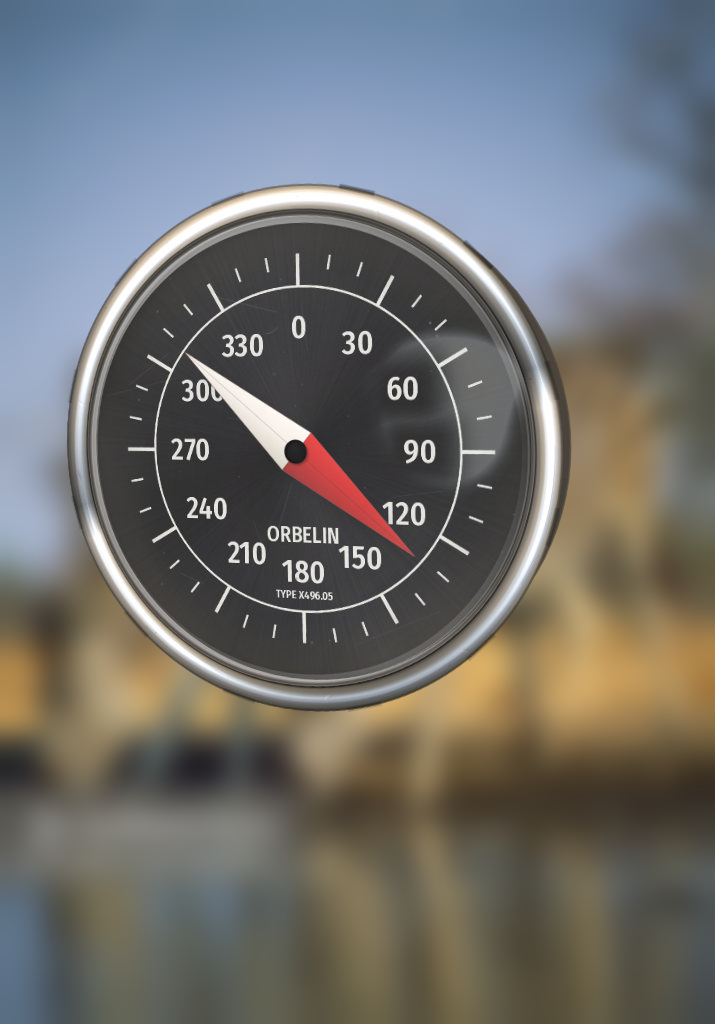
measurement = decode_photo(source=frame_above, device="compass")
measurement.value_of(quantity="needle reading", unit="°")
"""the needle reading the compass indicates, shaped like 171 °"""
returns 130 °
